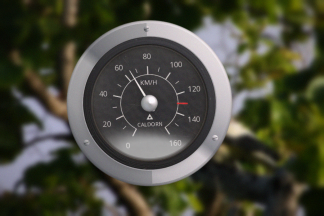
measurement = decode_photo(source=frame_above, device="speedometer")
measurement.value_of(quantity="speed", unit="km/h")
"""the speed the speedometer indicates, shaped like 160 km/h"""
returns 65 km/h
